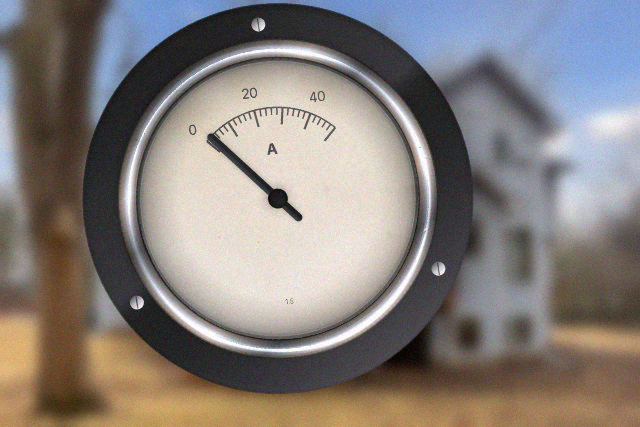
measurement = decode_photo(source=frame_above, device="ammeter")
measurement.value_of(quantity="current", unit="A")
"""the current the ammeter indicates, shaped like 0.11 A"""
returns 2 A
